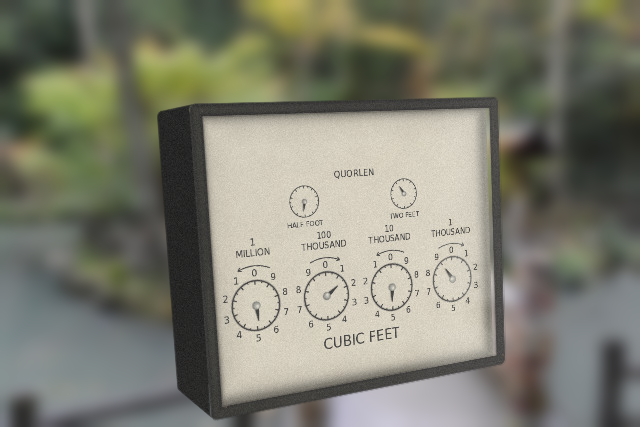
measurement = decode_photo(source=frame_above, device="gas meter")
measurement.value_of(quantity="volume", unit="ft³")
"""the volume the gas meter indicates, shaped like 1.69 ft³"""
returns 514900 ft³
